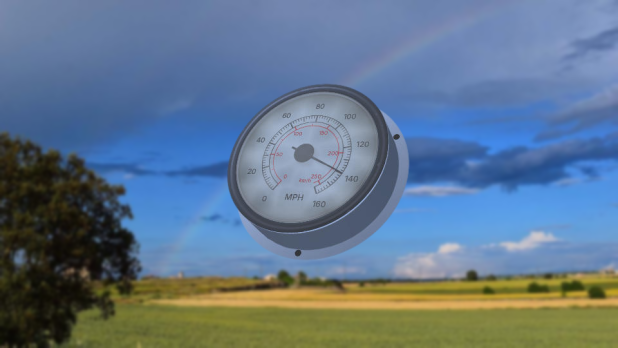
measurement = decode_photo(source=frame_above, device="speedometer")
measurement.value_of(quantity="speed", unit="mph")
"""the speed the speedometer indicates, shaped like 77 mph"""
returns 140 mph
